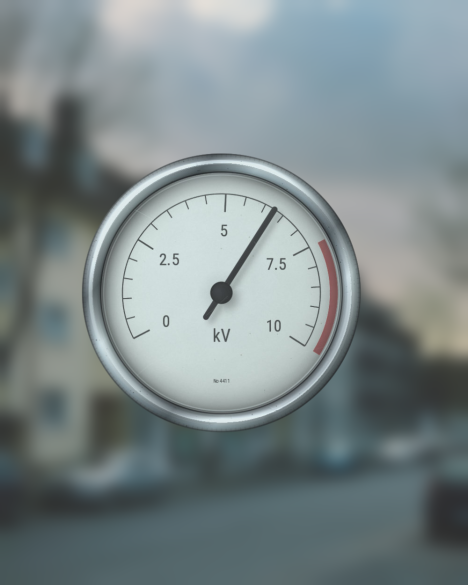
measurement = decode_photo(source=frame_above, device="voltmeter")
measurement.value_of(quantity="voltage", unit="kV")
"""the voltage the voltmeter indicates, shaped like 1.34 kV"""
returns 6.25 kV
